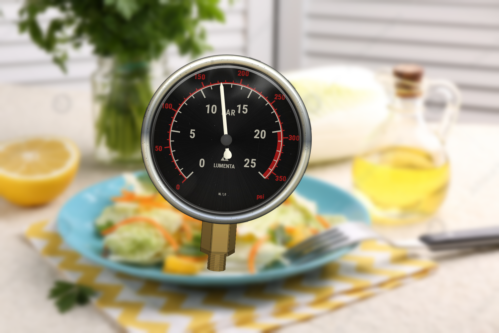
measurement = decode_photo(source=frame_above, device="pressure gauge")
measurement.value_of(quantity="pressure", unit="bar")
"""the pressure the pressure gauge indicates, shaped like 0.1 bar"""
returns 12 bar
